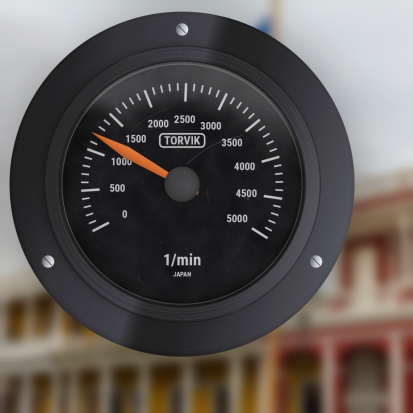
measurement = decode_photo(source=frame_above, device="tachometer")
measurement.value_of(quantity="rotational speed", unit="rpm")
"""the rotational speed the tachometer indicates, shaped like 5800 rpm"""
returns 1200 rpm
